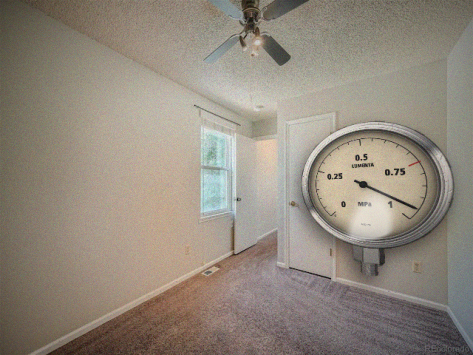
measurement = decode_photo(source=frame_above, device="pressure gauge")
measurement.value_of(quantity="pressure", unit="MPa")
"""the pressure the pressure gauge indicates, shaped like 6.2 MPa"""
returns 0.95 MPa
